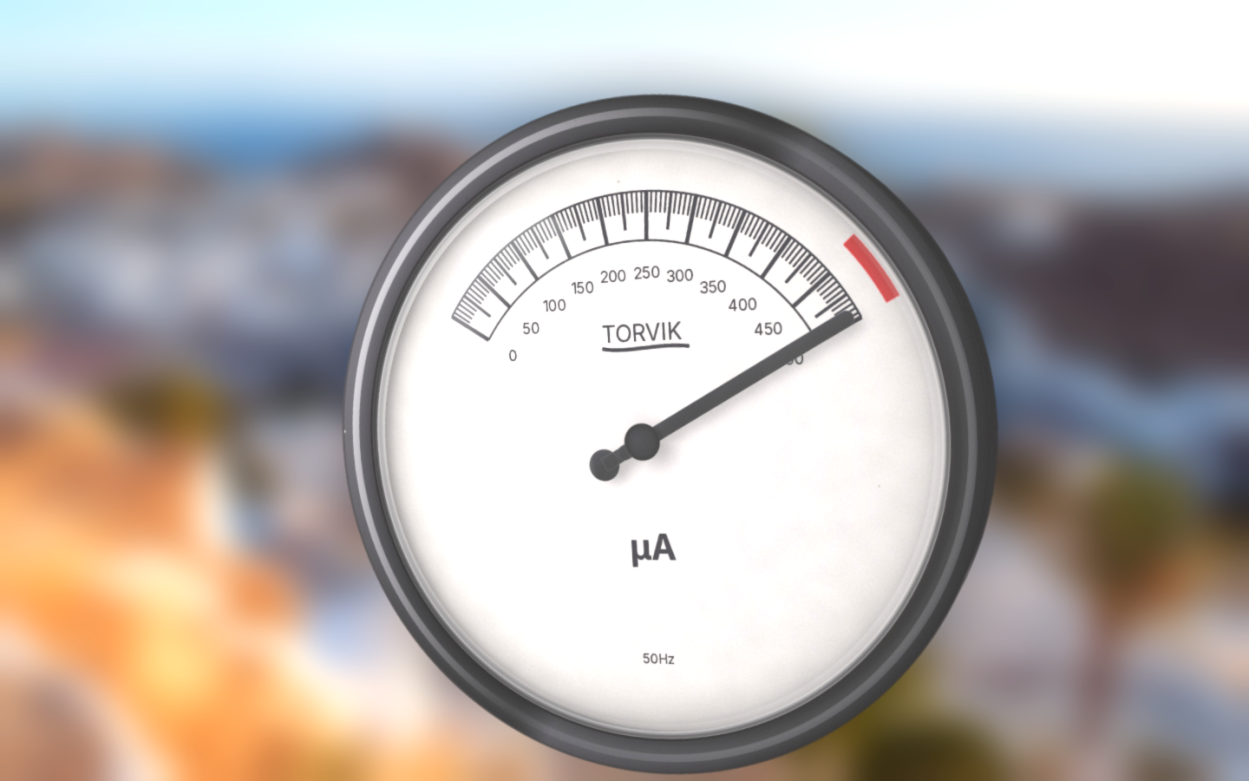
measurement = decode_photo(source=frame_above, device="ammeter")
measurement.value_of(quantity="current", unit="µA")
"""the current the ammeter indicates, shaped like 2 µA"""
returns 495 µA
